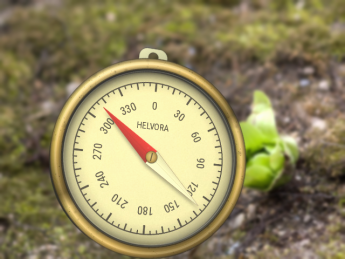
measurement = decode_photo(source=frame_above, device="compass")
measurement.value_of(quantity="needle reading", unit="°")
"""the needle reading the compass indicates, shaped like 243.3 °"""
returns 310 °
